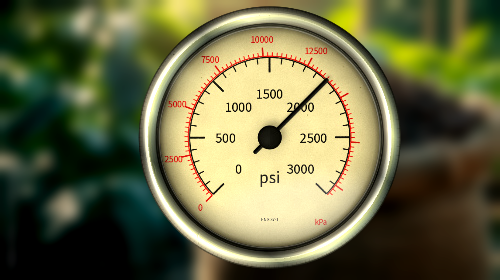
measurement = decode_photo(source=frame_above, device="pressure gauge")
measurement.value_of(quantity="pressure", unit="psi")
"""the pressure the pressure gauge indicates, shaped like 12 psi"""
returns 2000 psi
